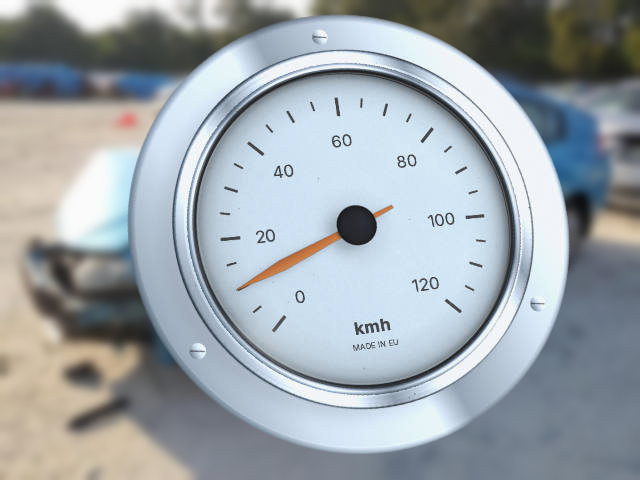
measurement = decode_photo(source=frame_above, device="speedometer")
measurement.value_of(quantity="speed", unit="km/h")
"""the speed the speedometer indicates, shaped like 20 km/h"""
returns 10 km/h
